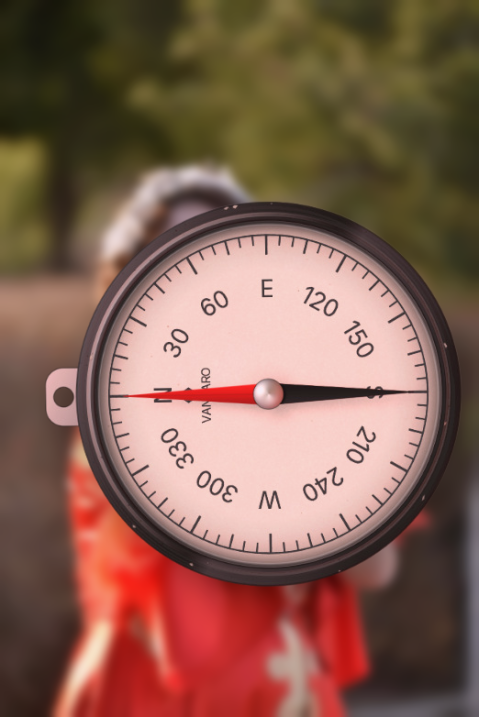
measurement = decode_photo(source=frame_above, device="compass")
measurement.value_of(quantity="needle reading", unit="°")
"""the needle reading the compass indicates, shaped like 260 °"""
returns 0 °
